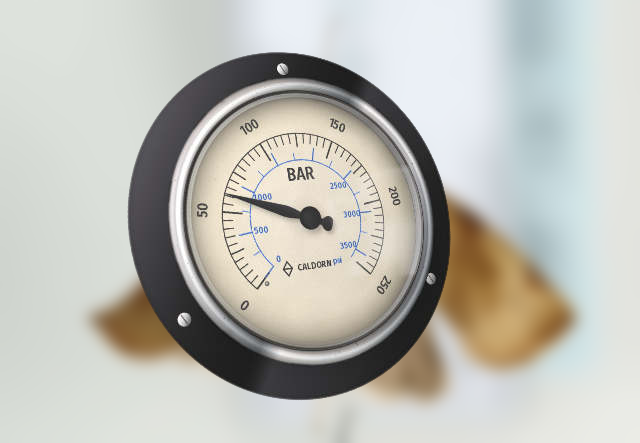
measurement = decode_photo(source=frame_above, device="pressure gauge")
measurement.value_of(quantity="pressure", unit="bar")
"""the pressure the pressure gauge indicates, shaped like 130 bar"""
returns 60 bar
